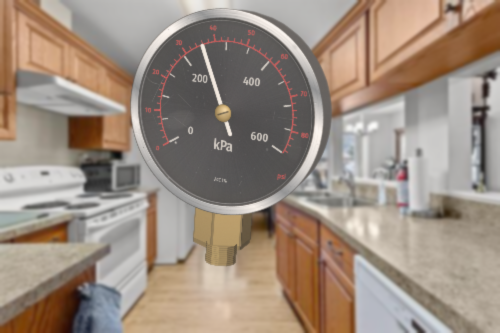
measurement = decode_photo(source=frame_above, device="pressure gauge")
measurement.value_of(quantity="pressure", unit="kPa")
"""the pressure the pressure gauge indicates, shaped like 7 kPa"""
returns 250 kPa
